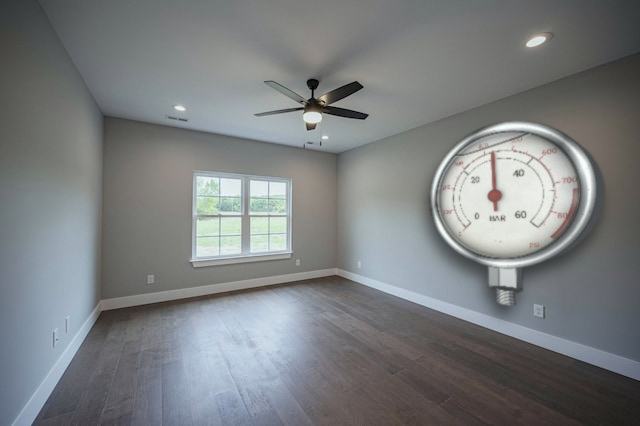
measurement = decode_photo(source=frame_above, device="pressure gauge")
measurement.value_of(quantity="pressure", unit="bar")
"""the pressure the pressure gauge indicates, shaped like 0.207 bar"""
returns 30 bar
